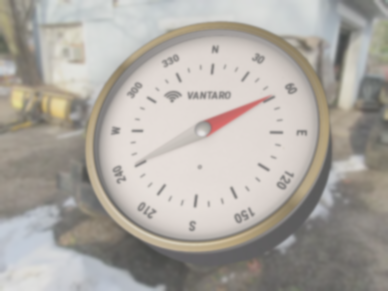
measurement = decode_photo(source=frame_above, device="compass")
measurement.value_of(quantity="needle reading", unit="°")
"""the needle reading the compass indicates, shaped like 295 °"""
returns 60 °
